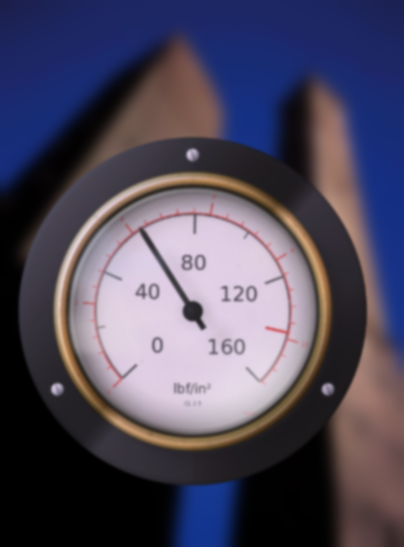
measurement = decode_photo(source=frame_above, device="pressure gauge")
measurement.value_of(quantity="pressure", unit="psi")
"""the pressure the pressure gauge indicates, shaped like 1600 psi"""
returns 60 psi
